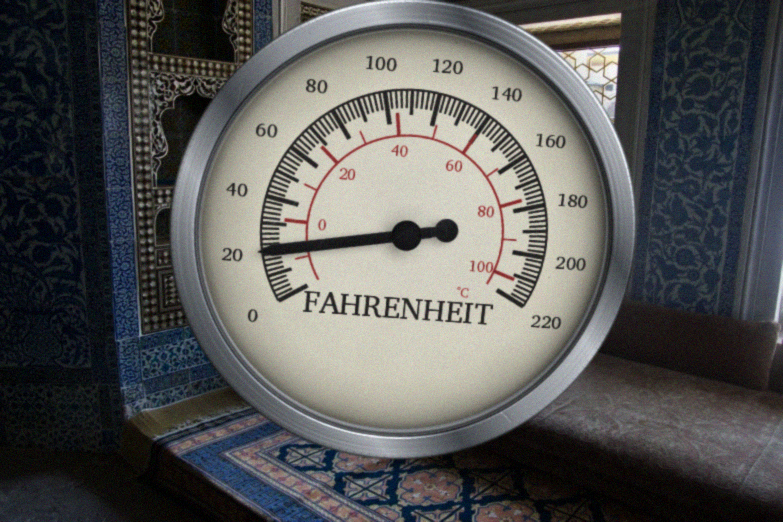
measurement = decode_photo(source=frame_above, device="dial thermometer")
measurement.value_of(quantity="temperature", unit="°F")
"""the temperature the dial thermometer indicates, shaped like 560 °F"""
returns 20 °F
